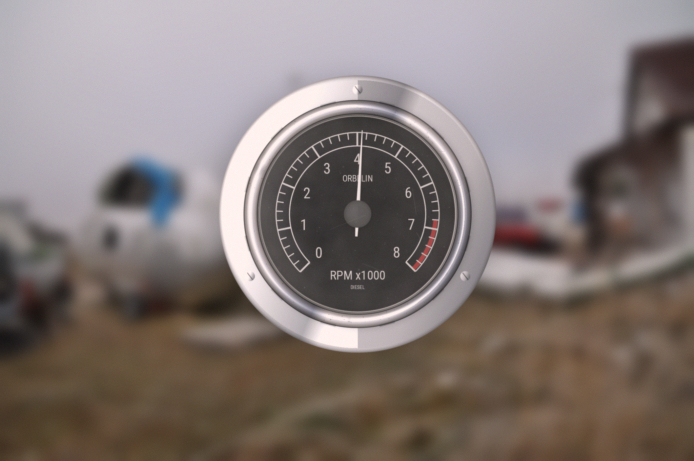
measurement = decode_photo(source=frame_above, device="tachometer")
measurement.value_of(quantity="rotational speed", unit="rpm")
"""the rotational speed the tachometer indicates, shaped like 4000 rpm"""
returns 4100 rpm
